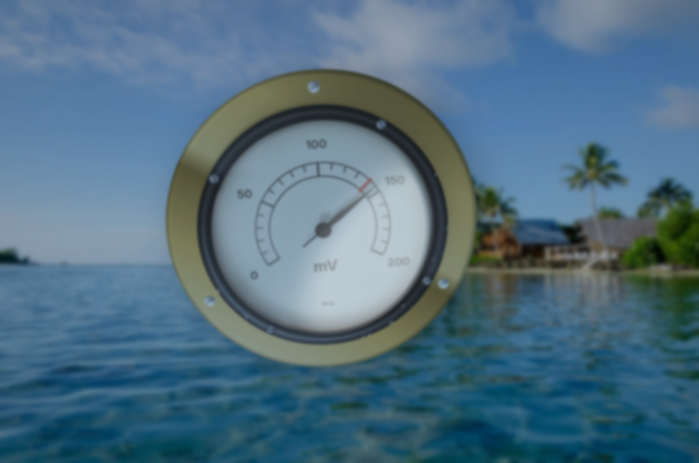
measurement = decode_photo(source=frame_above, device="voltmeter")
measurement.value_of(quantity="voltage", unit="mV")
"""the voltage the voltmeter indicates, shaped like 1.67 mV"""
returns 145 mV
